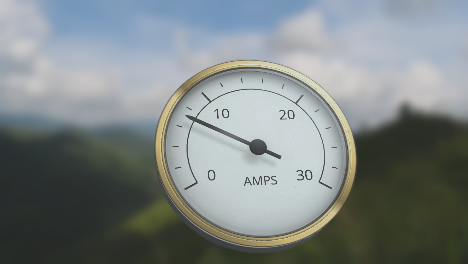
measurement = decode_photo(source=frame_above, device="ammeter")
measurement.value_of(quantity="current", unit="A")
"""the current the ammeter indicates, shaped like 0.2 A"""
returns 7 A
